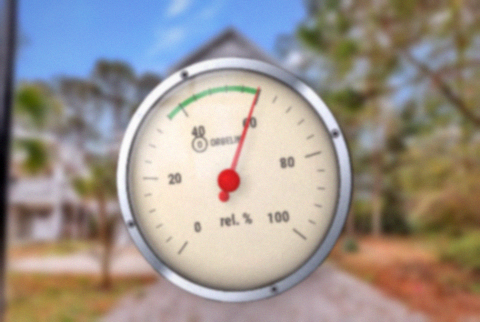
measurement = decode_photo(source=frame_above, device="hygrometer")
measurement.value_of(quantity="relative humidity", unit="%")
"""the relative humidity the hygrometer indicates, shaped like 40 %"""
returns 60 %
